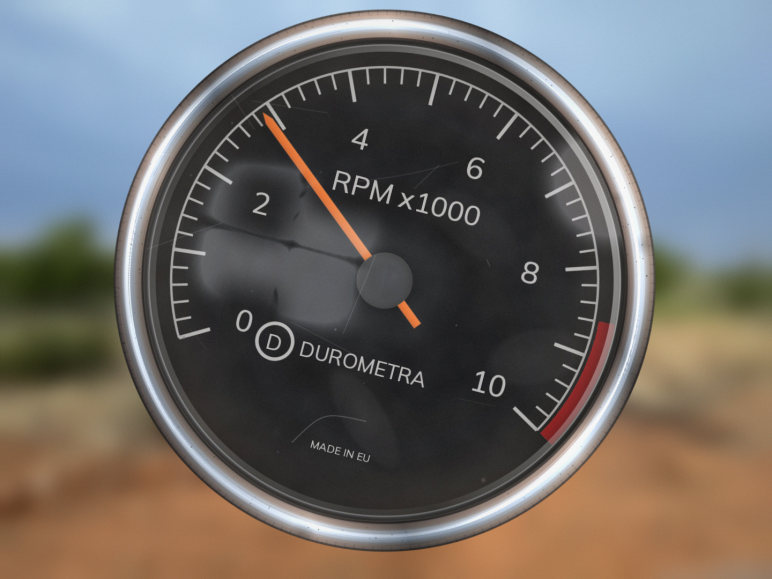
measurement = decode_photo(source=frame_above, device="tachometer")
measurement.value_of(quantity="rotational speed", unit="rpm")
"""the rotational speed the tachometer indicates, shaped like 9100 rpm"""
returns 2900 rpm
